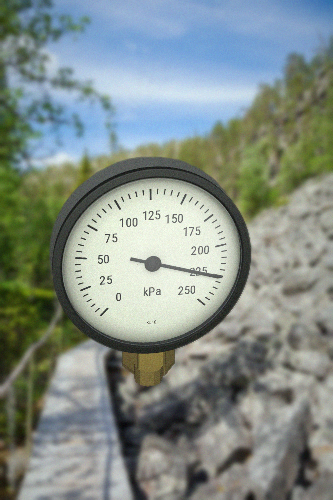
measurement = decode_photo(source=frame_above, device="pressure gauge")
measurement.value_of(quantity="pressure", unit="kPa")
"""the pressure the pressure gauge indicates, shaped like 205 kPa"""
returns 225 kPa
